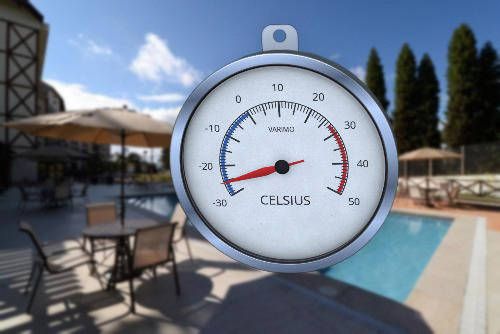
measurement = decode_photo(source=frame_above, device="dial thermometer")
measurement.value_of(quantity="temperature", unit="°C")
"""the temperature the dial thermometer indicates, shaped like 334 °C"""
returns -25 °C
